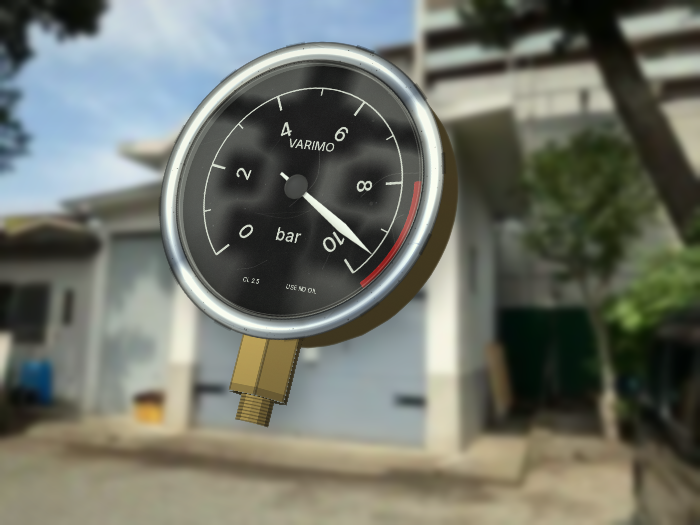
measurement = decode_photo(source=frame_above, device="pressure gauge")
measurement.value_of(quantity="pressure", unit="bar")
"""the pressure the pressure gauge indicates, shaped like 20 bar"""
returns 9.5 bar
